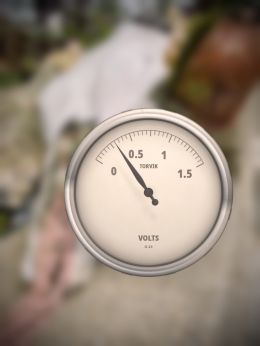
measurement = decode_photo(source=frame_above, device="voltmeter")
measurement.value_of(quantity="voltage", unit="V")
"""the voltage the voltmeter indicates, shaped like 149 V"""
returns 0.3 V
